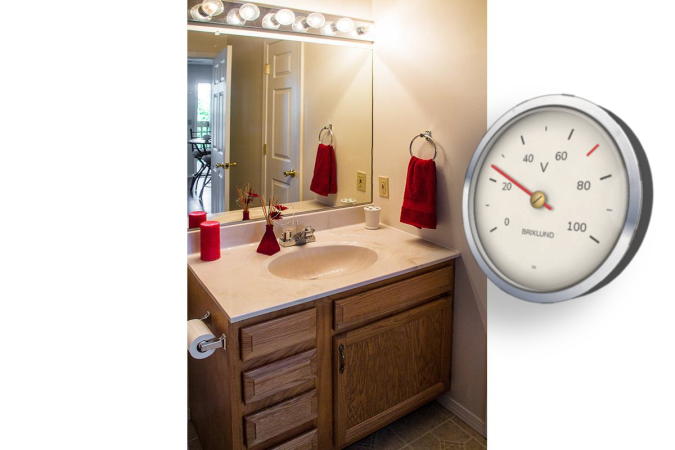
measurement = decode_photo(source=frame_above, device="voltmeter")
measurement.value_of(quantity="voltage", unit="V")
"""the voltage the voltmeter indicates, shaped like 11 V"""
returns 25 V
